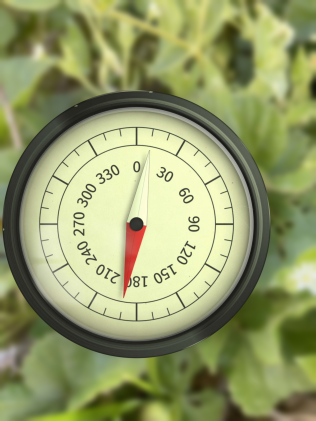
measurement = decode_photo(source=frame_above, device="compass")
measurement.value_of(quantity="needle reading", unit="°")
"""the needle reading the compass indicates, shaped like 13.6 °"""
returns 190 °
